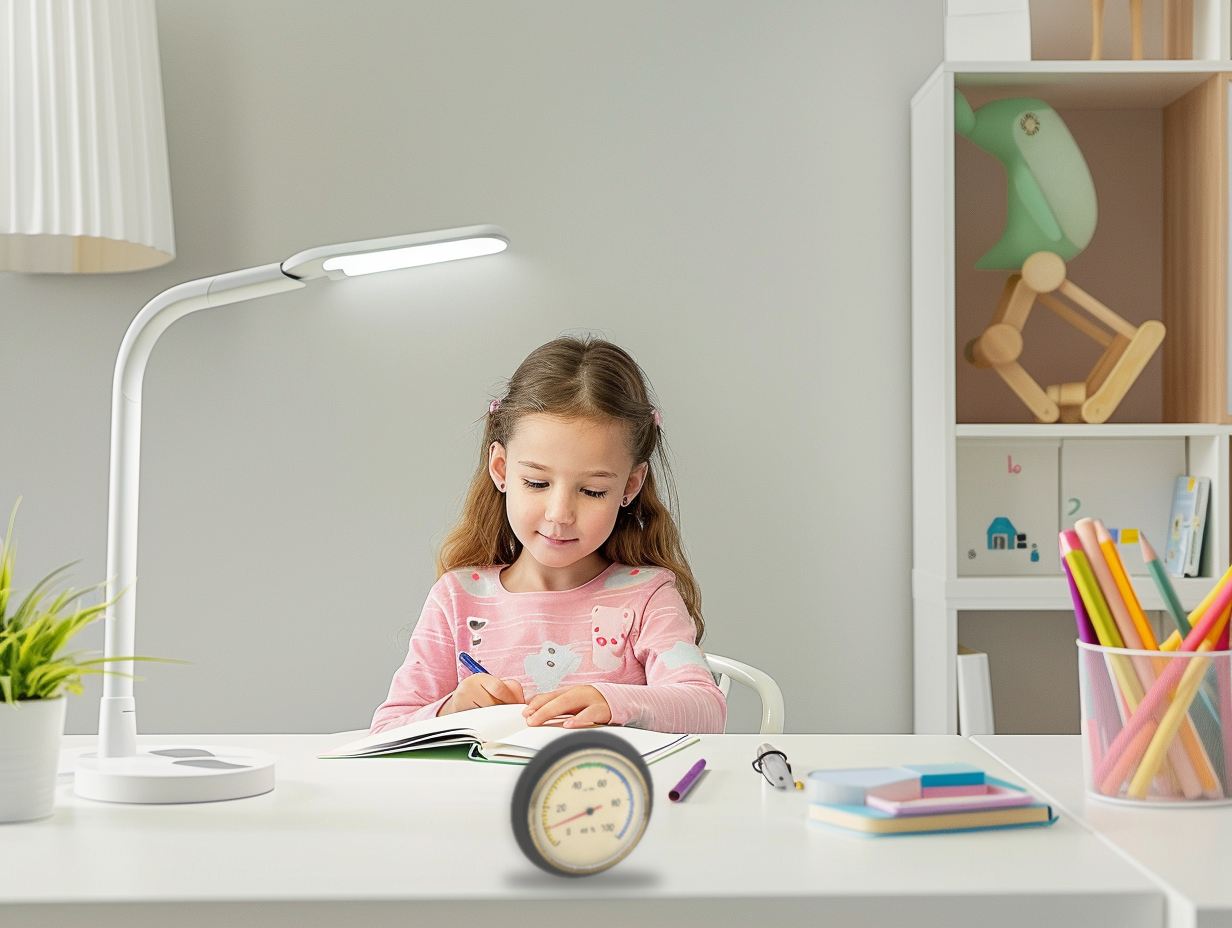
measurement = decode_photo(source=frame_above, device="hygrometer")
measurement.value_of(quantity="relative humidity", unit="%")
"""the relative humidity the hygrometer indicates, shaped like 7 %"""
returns 10 %
